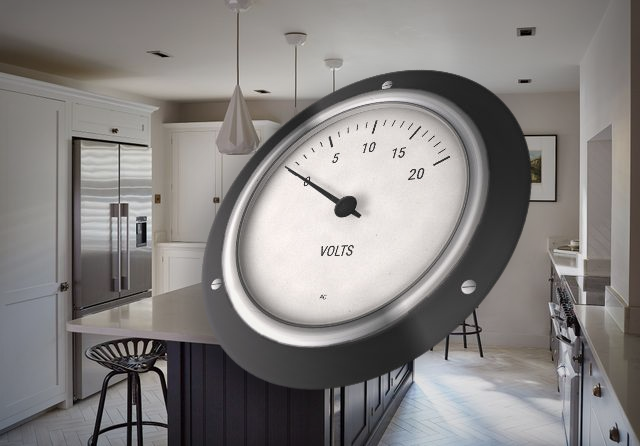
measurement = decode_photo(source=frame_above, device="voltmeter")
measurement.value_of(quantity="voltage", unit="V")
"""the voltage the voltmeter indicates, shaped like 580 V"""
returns 0 V
